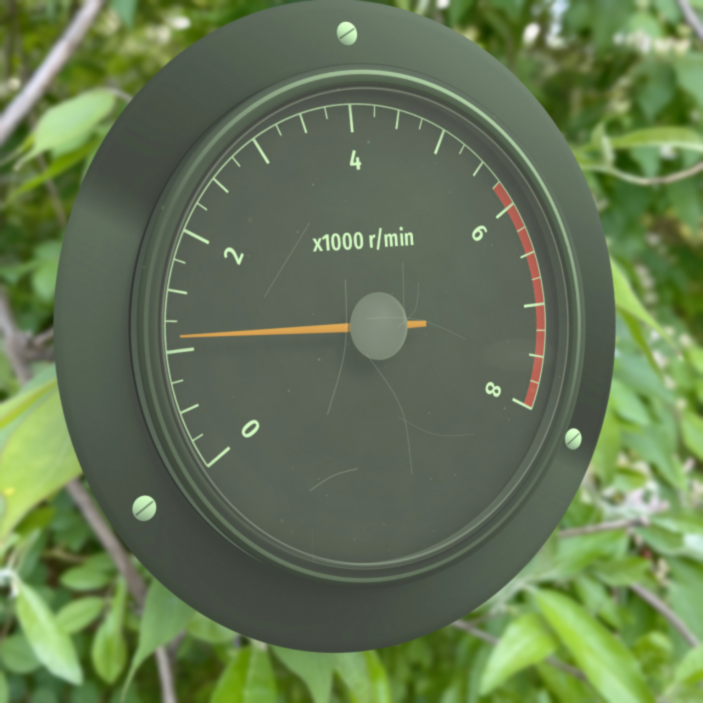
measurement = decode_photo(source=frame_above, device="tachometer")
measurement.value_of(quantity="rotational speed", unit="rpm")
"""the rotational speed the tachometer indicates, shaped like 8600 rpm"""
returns 1125 rpm
